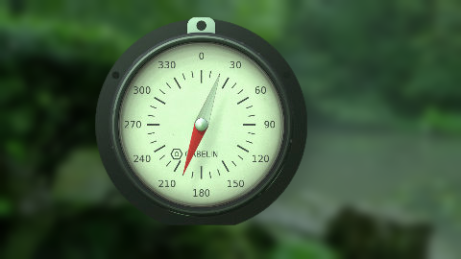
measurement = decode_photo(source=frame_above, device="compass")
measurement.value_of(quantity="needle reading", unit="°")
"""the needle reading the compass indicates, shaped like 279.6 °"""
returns 200 °
